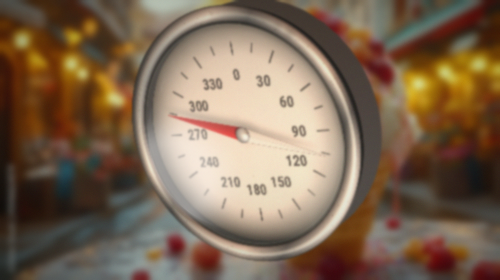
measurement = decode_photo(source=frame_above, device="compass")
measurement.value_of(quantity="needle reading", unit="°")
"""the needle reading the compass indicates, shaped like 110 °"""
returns 285 °
